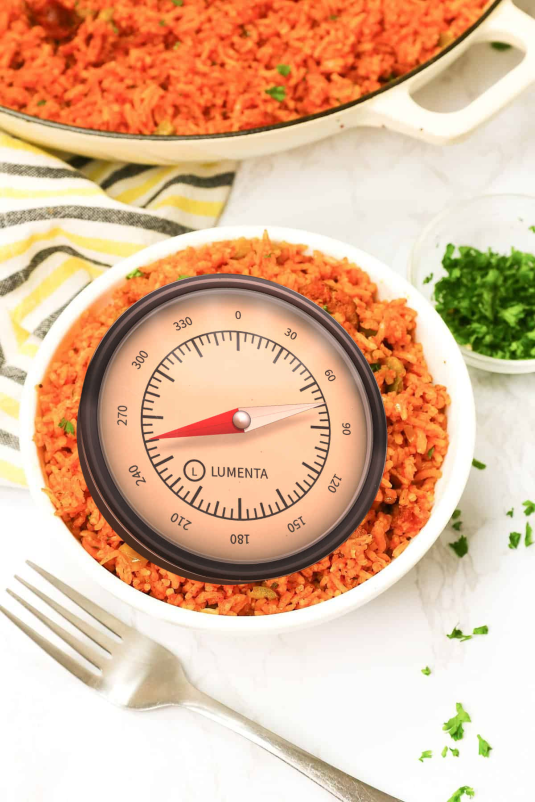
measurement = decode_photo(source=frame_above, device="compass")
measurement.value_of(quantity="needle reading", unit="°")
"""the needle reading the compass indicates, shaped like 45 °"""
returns 255 °
